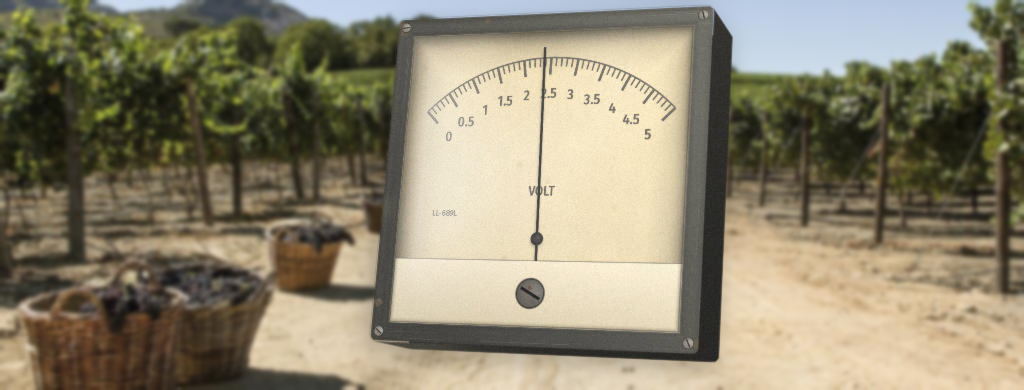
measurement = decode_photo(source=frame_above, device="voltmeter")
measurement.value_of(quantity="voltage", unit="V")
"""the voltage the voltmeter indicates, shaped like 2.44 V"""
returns 2.4 V
